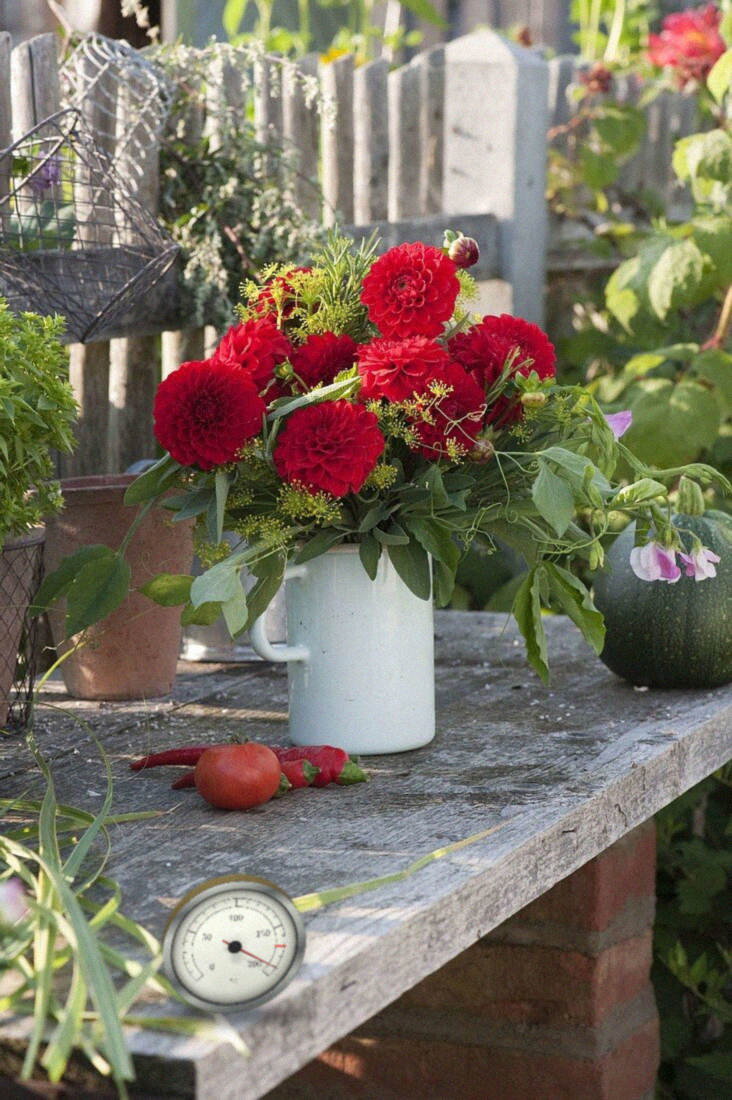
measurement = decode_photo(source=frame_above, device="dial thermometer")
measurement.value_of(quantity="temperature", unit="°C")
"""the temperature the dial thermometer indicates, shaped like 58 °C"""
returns 190 °C
